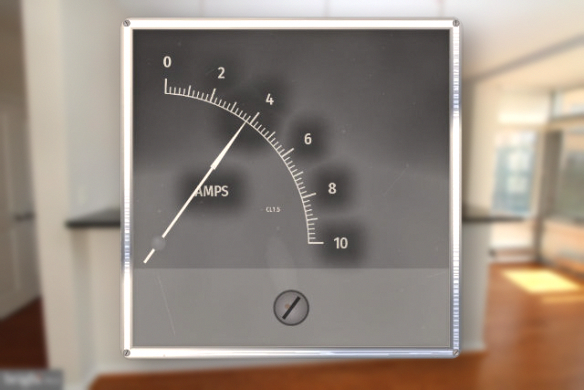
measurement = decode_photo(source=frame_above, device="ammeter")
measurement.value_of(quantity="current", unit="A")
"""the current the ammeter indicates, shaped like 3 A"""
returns 3.8 A
